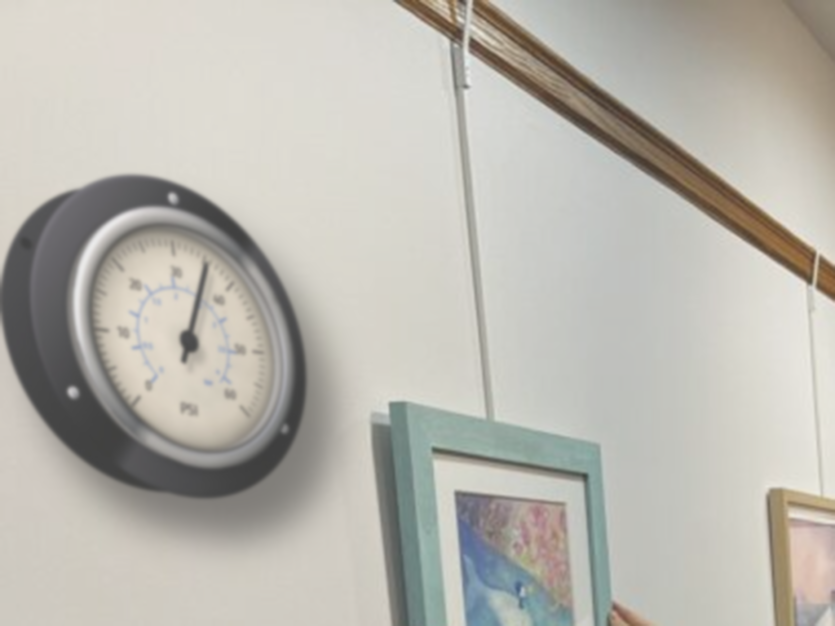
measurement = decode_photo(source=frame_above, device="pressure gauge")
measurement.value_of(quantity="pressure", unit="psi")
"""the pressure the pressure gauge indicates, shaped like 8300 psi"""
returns 35 psi
